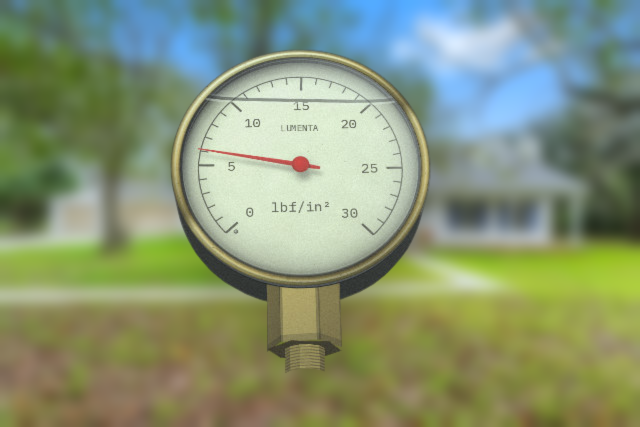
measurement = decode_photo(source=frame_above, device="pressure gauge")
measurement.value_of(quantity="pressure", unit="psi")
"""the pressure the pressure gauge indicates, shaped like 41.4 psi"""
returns 6 psi
